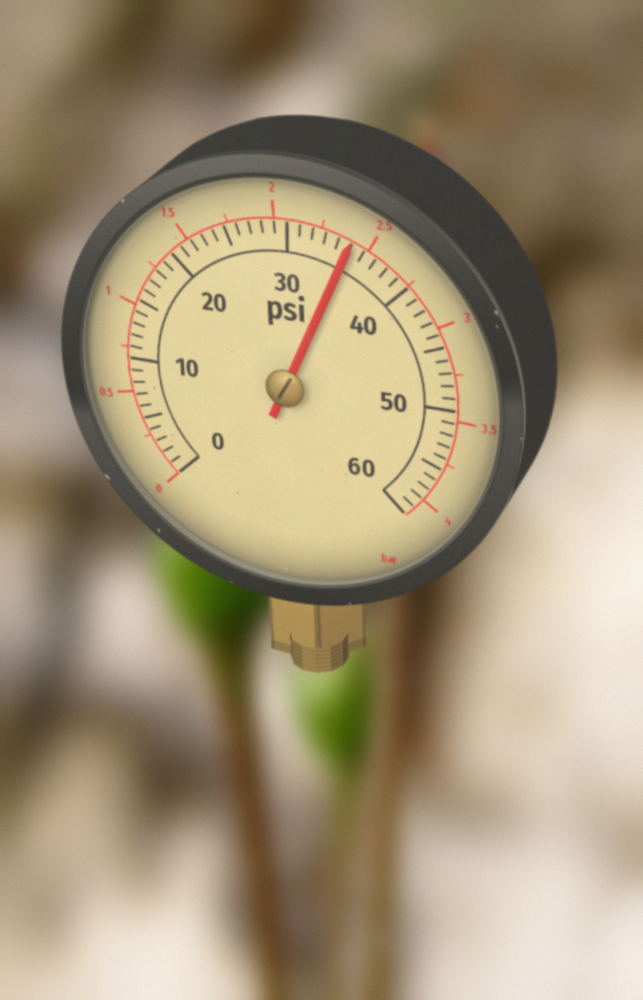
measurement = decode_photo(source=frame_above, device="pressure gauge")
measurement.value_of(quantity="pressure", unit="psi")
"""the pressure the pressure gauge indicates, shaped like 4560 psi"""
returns 35 psi
